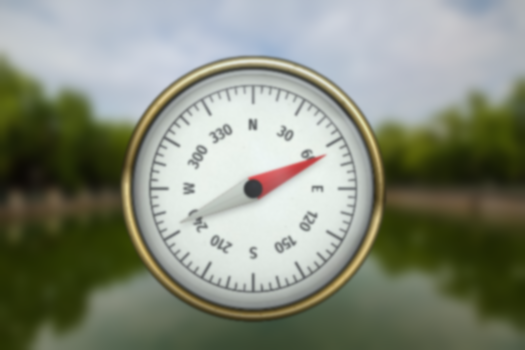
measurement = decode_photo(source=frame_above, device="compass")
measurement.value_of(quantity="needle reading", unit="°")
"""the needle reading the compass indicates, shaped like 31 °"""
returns 65 °
